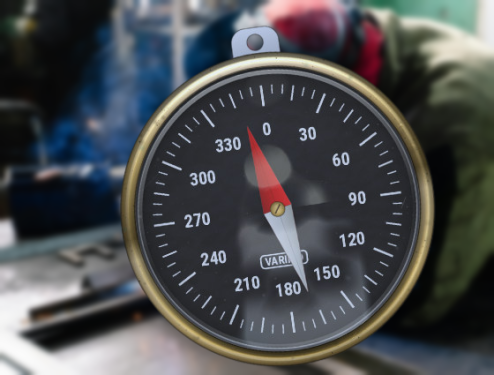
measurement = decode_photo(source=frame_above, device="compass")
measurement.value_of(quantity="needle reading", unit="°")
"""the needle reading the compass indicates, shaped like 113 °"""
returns 347.5 °
